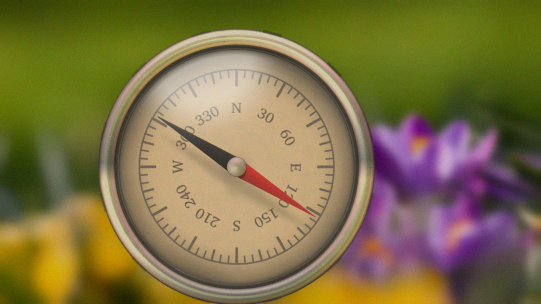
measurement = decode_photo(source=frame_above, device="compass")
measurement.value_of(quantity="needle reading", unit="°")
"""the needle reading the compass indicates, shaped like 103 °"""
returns 122.5 °
